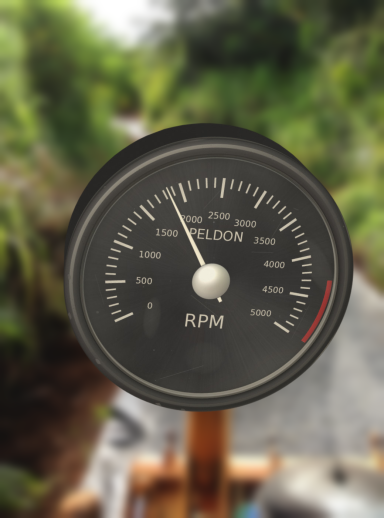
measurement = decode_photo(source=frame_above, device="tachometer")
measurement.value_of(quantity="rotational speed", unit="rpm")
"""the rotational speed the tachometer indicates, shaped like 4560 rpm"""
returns 1850 rpm
